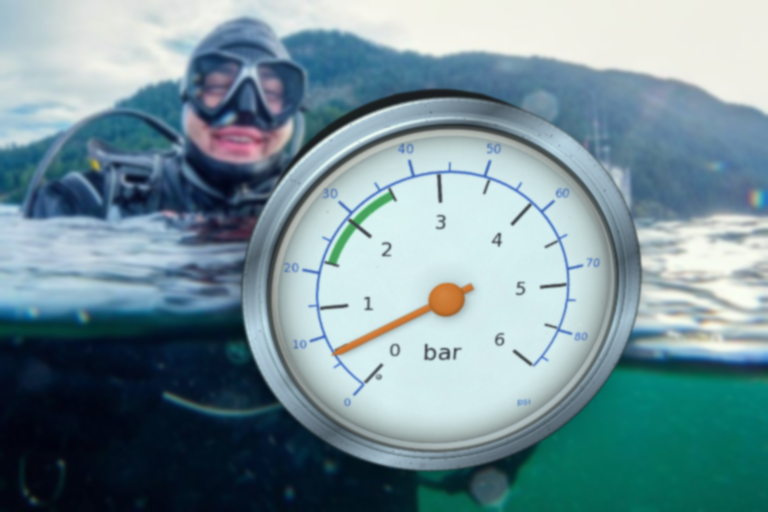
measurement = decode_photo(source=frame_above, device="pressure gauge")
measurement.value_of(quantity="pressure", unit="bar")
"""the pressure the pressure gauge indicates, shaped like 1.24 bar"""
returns 0.5 bar
